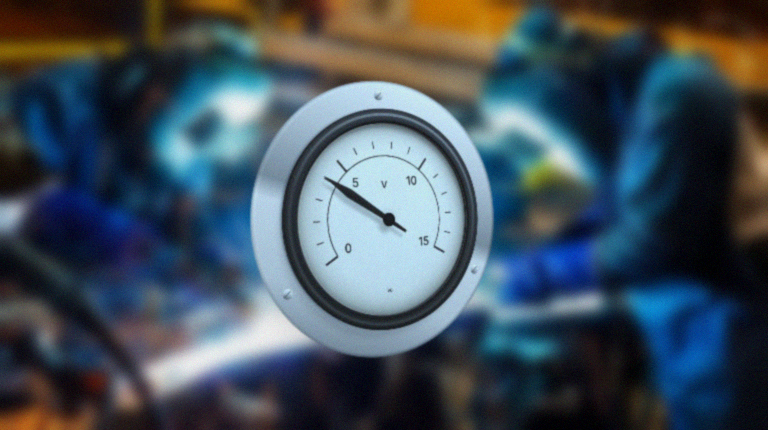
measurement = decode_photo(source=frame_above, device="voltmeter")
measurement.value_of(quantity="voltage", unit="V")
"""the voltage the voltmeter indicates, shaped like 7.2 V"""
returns 4 V
